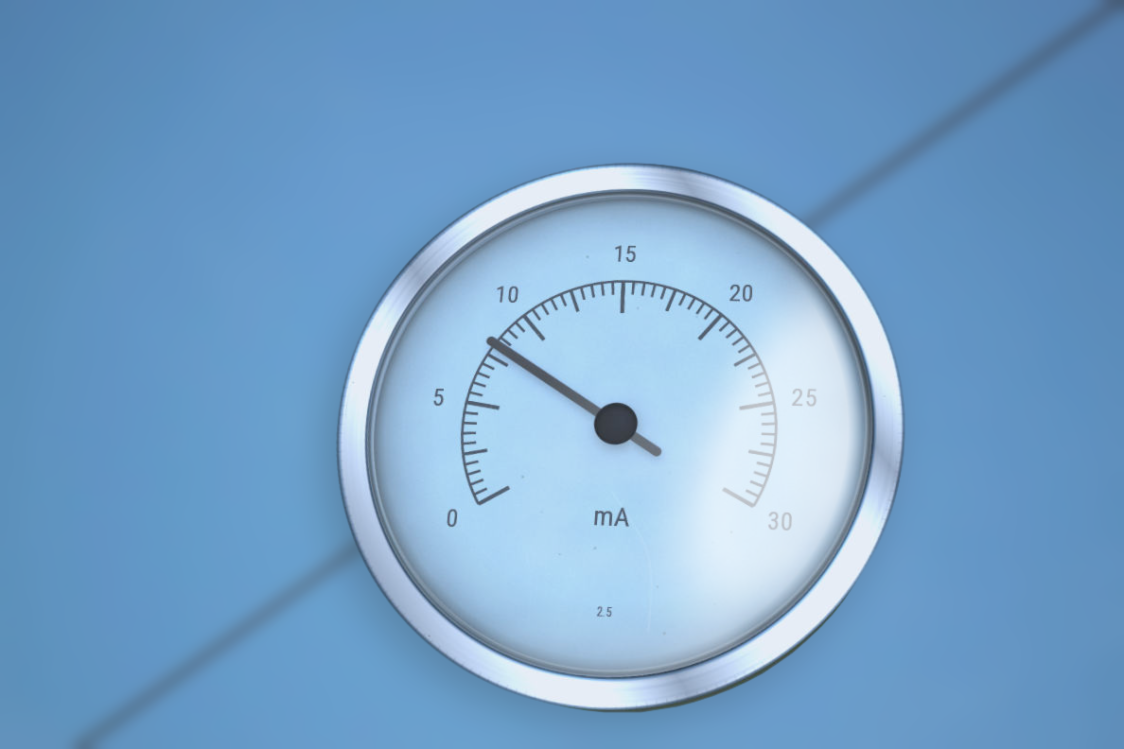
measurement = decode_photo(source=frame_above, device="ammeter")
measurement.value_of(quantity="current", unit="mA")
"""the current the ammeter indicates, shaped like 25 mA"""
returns 8 mA
